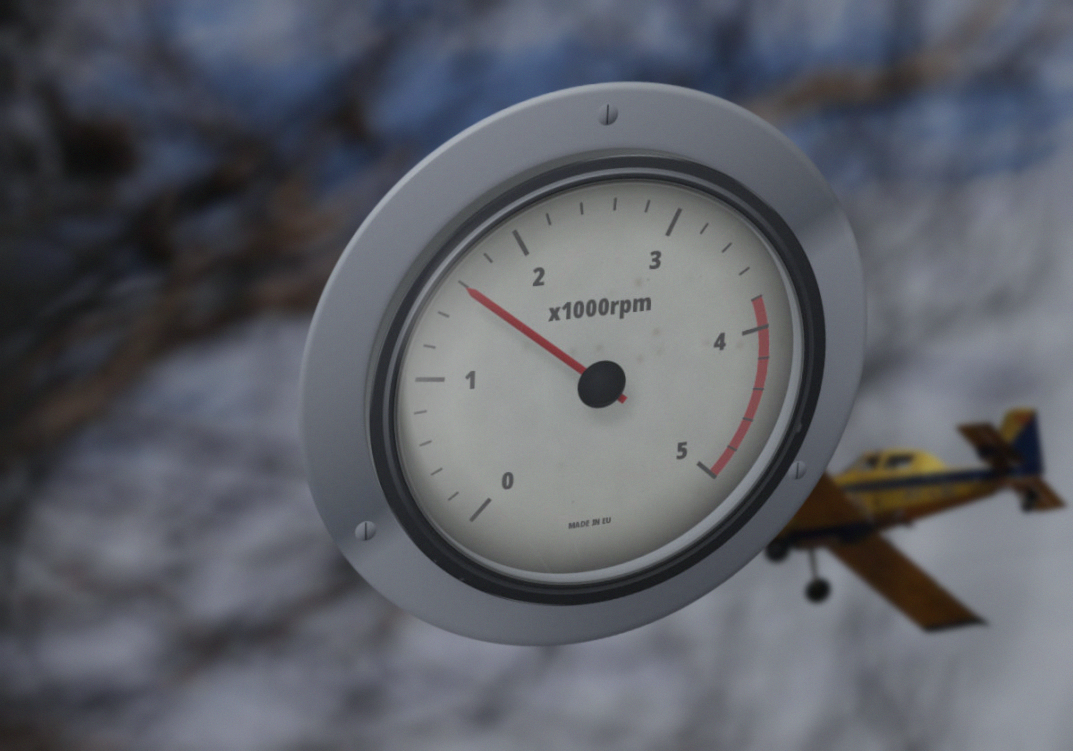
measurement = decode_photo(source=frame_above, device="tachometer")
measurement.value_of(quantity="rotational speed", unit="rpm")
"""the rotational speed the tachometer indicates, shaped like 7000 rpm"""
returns 1600 rpm
